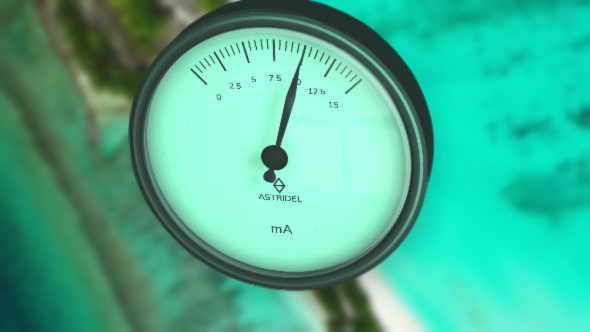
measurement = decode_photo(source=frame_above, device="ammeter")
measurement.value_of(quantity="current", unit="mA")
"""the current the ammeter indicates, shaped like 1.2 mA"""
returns 10 mA
